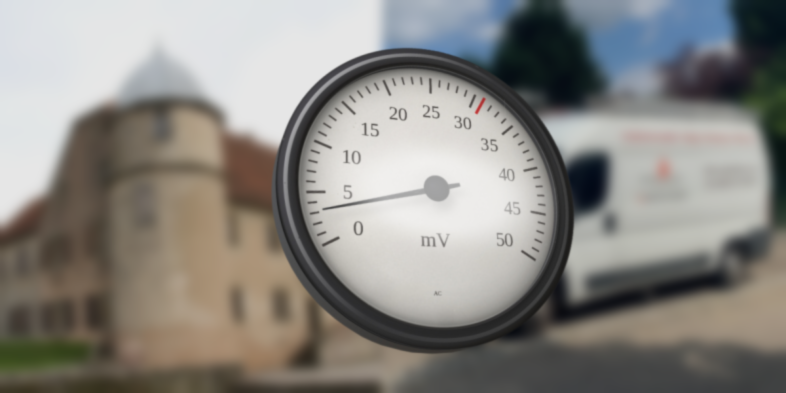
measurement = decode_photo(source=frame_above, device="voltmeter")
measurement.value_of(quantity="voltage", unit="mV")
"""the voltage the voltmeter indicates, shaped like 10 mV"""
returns 3 mV
